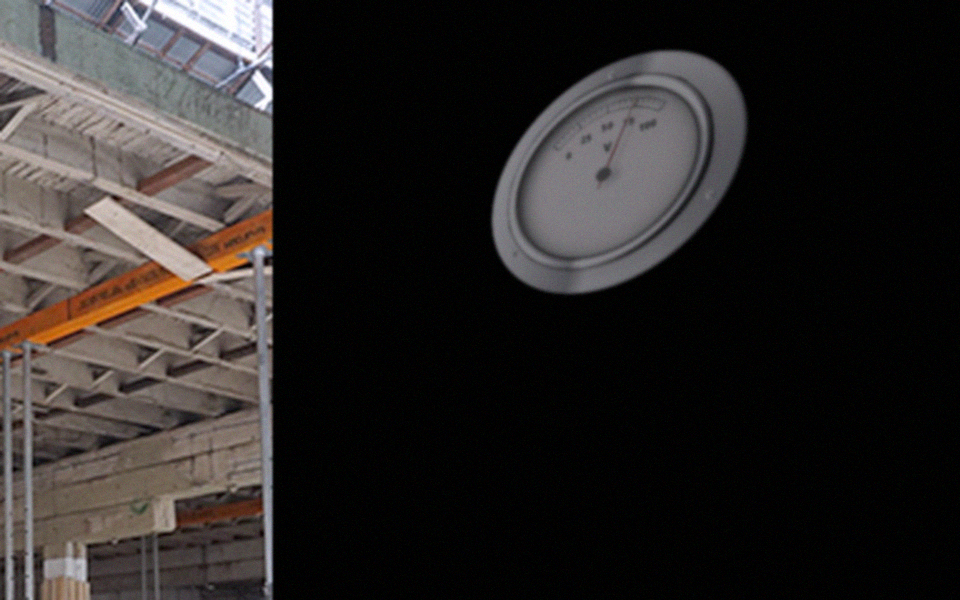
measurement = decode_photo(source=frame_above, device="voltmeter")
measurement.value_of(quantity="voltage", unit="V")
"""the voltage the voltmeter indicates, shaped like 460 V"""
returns 75 V
